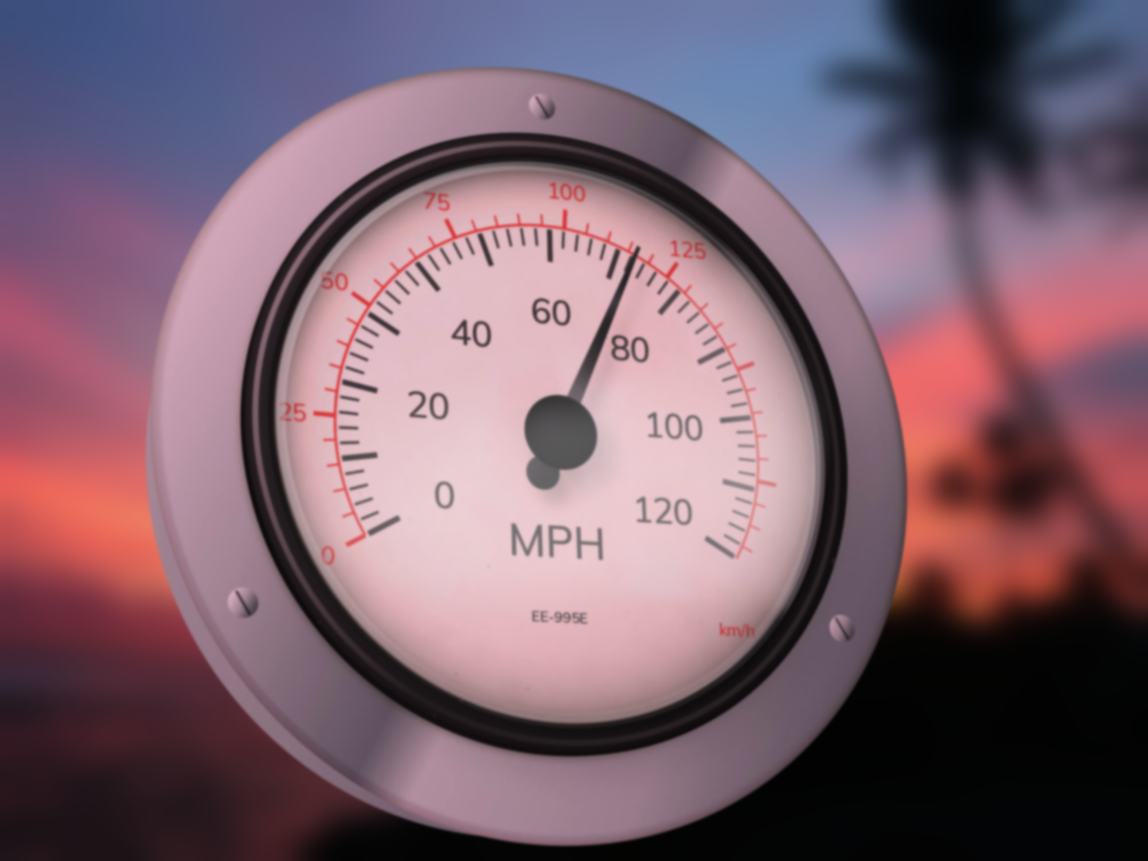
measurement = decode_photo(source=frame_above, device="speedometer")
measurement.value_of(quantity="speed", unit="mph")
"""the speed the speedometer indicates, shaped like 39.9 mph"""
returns 72 mph
